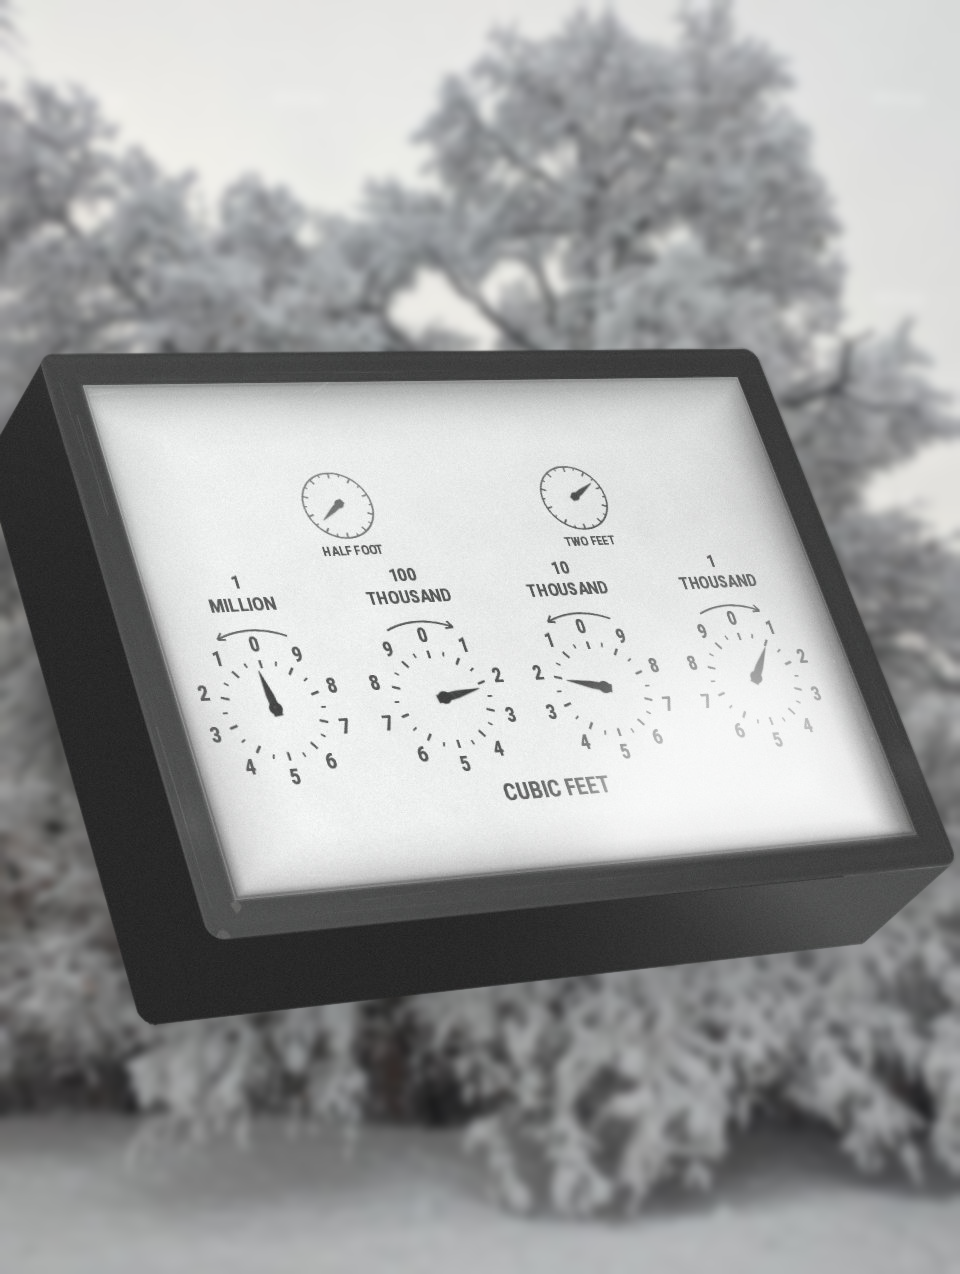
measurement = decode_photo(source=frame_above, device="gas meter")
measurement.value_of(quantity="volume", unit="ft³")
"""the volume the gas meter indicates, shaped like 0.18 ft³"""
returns 22100 ft³
